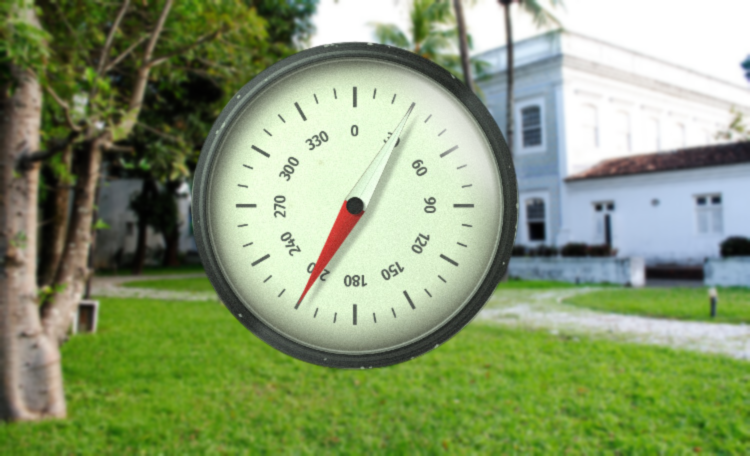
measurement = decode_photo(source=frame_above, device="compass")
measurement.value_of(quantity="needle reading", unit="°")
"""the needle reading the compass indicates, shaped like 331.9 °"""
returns 210 °
